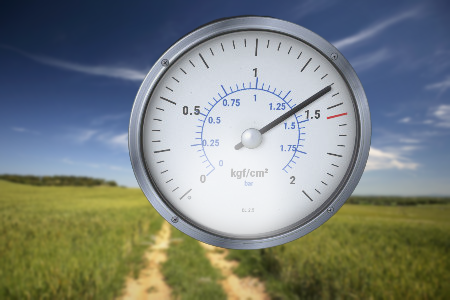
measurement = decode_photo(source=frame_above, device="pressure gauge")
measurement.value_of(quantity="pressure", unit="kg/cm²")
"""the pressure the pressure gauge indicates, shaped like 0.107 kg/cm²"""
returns 1.4 kg/cm²
